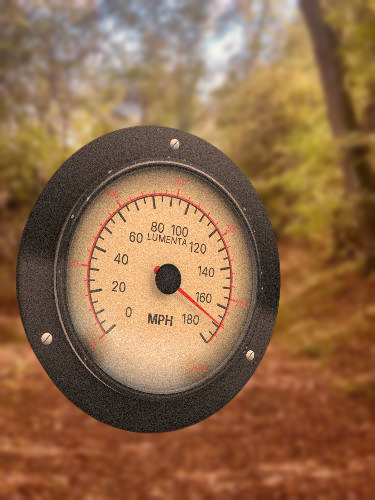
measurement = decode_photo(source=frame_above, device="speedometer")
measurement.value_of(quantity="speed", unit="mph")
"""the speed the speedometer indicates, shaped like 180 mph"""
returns 170 mph
